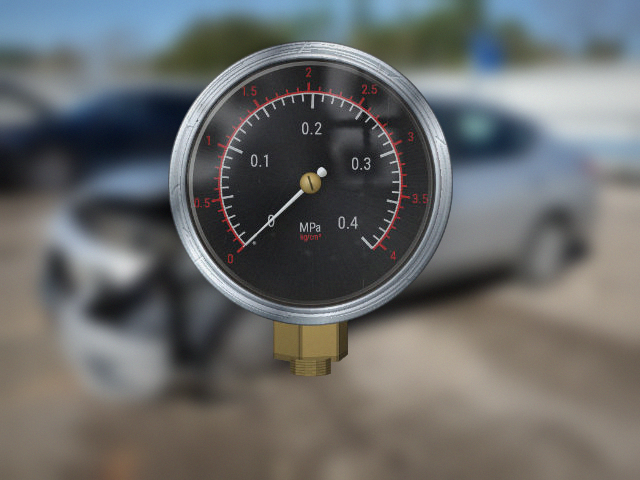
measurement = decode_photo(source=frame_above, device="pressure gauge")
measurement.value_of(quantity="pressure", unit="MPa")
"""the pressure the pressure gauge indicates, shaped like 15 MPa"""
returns 0 MPa
